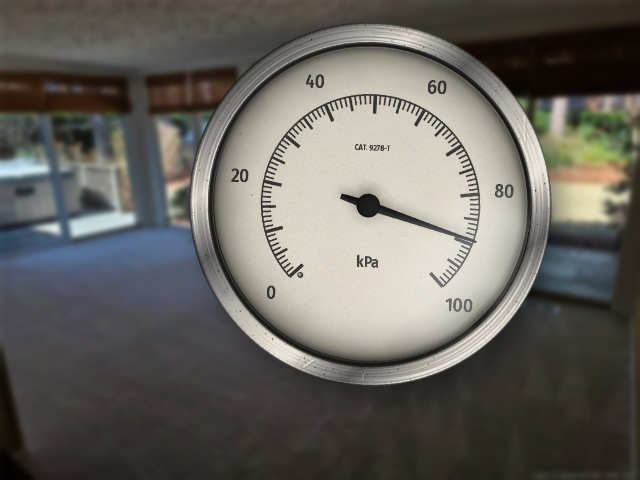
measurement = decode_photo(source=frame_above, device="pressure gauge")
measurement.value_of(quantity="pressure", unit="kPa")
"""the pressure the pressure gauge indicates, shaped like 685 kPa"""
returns 89 kPa
